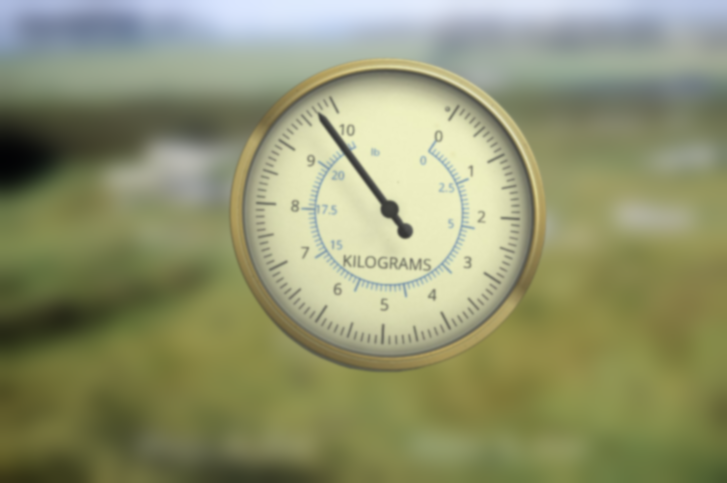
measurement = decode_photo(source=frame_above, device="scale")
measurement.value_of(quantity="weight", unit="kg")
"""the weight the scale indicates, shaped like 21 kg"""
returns 9.7 kg
